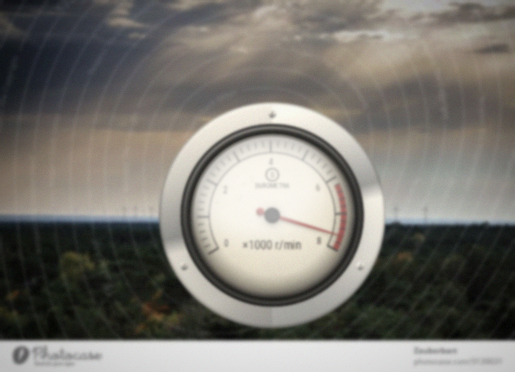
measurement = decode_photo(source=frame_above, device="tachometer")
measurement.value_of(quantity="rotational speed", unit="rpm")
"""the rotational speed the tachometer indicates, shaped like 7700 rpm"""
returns 7600 rpm
